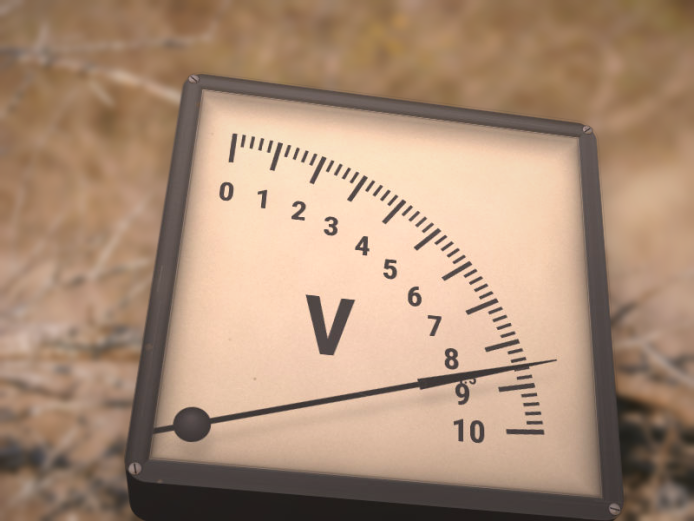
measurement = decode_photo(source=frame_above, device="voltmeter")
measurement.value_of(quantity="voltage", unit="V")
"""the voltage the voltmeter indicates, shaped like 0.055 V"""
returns 8.6 V
